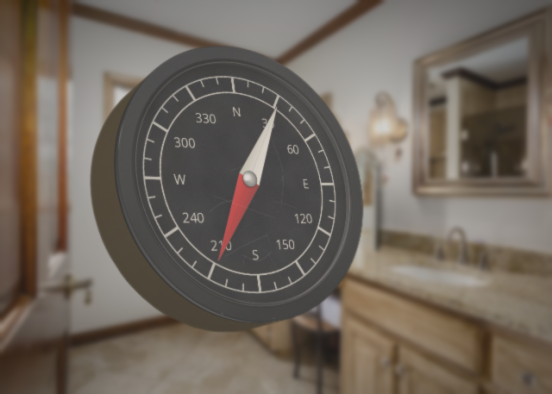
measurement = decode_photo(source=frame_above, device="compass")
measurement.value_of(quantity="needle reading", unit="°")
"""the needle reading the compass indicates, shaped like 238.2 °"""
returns 210 °
